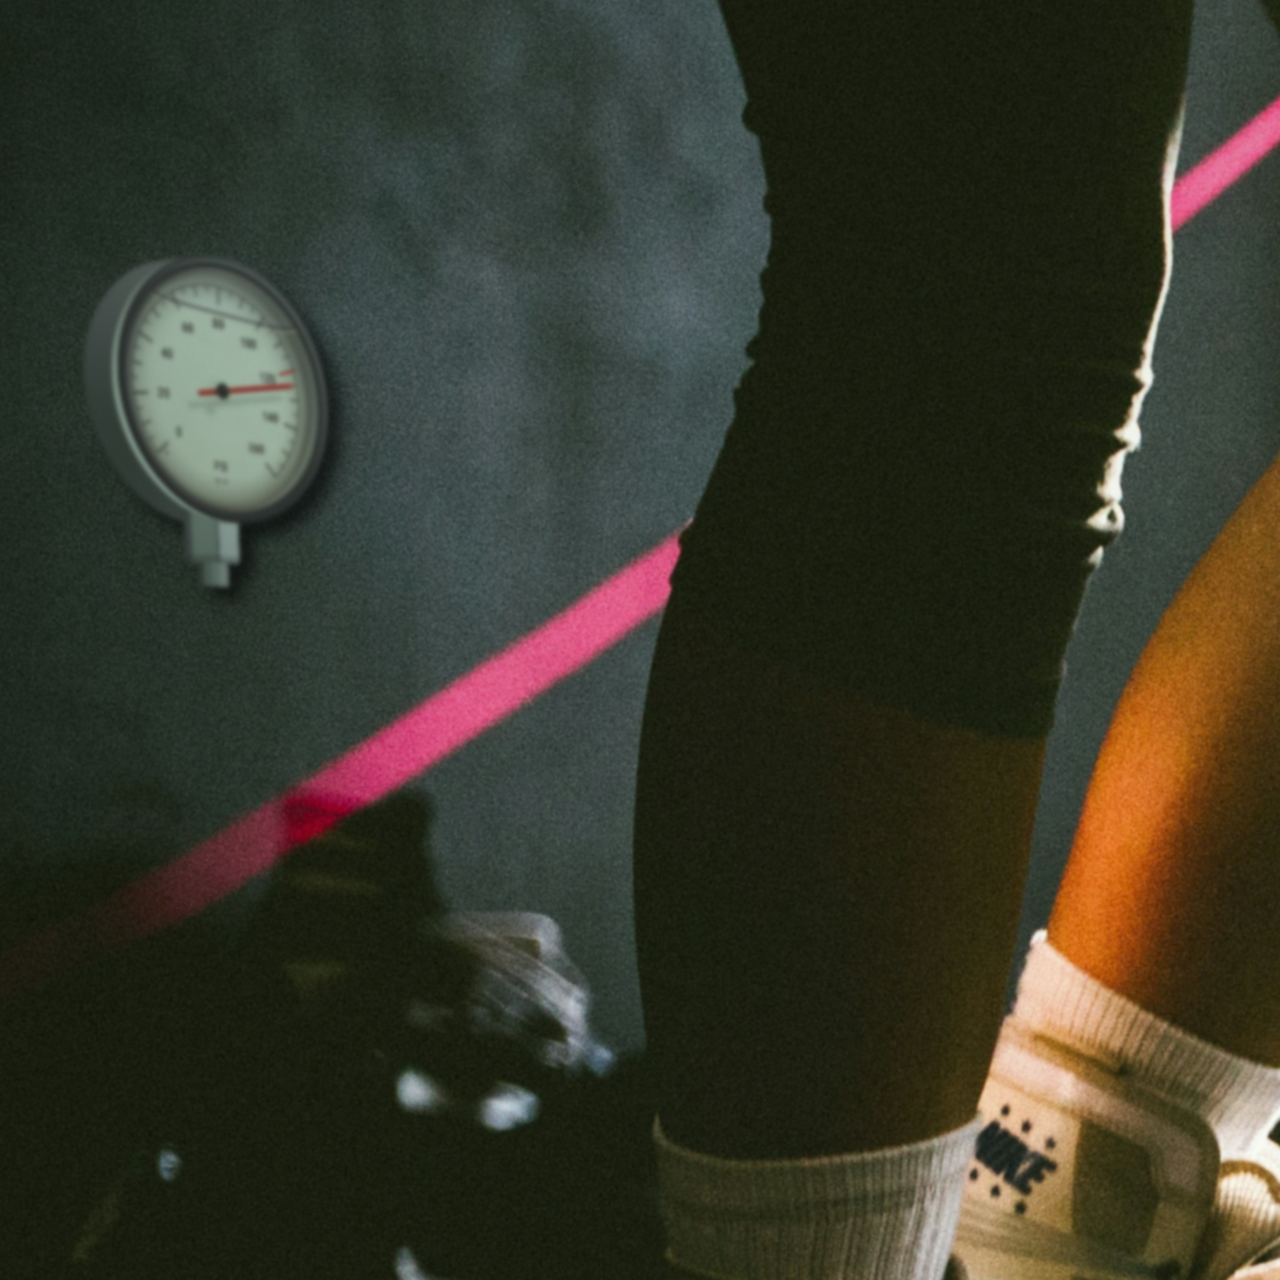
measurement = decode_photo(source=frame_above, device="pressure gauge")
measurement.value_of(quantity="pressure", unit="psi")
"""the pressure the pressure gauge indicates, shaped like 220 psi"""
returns 125 psi
